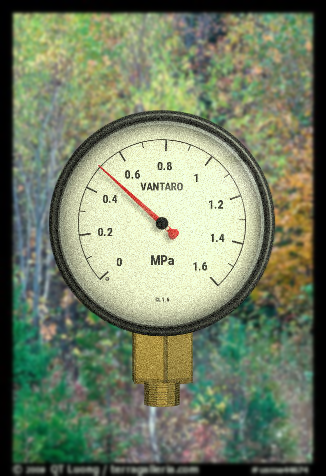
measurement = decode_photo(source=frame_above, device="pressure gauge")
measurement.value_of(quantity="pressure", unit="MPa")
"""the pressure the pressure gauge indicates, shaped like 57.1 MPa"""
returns 0.5 MPa
